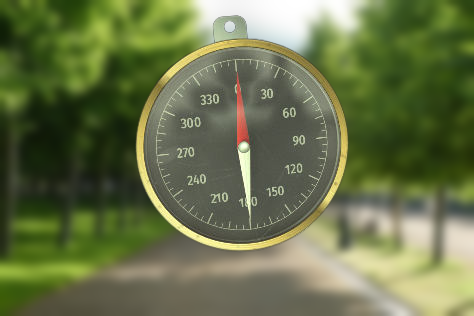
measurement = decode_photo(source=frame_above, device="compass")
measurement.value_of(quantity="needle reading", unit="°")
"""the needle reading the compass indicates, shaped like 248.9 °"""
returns 0 °
